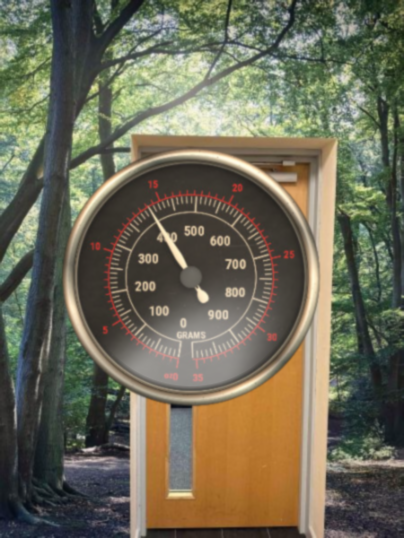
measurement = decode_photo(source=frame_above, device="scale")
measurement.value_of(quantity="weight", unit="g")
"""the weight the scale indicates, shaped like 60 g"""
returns 400 g
